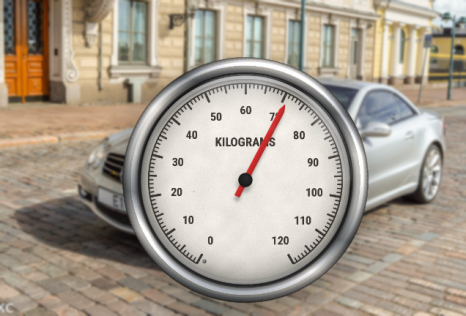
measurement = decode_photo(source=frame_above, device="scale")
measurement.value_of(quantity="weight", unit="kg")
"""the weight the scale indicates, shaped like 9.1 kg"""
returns 71 kg
